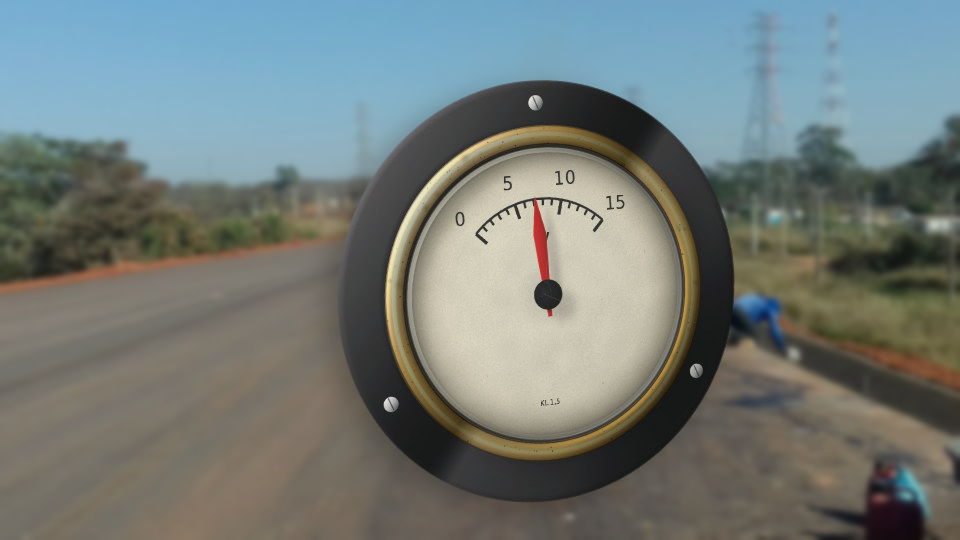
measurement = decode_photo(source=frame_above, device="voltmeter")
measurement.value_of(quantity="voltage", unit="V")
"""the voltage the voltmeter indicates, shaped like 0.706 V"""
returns 7 V
